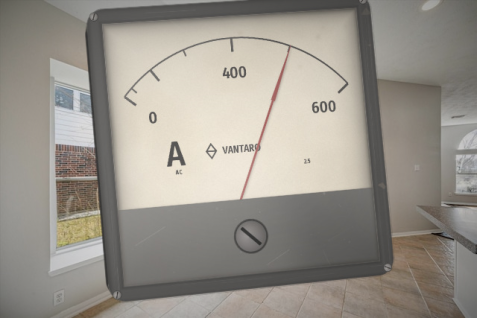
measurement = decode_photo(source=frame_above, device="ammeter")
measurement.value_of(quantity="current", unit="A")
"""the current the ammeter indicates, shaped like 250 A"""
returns 500 A
